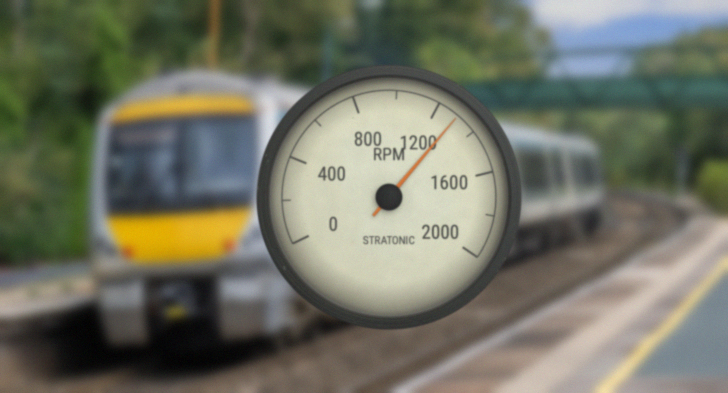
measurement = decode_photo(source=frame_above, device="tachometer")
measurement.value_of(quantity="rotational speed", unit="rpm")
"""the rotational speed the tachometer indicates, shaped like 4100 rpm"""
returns 1300 rpm
